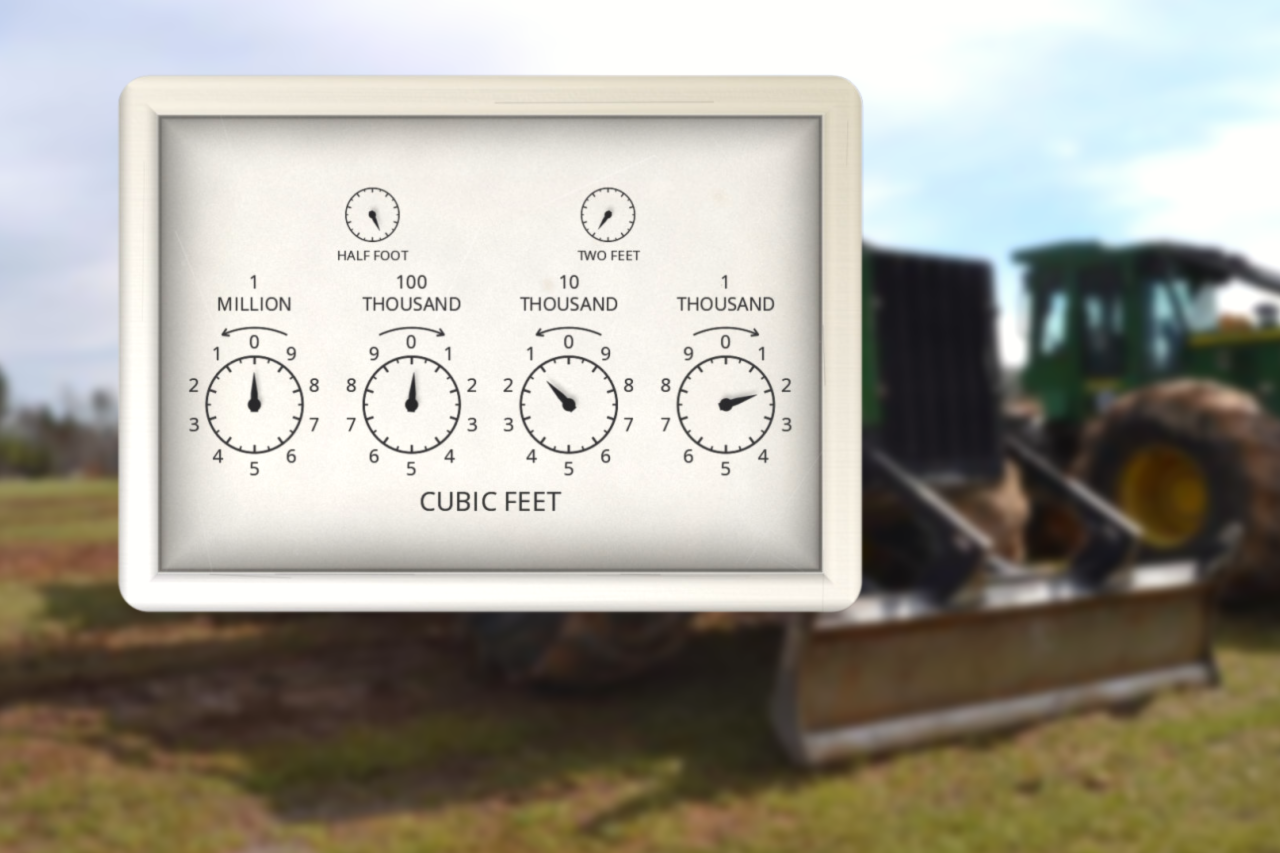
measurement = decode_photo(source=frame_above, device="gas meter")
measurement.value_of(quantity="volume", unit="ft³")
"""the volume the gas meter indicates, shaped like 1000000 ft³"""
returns 1200 ft³
